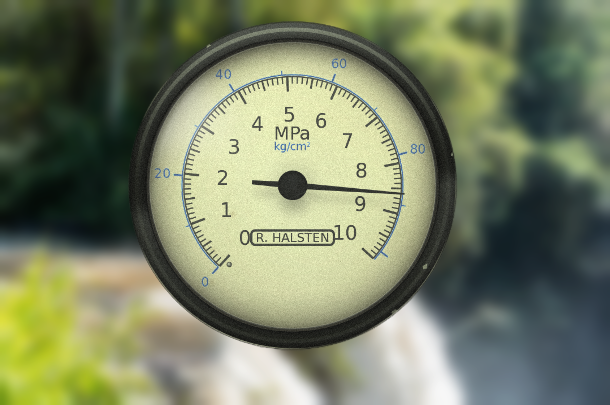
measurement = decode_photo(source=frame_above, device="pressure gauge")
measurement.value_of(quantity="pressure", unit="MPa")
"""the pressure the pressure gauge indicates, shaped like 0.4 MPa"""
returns 8.6 MPa
